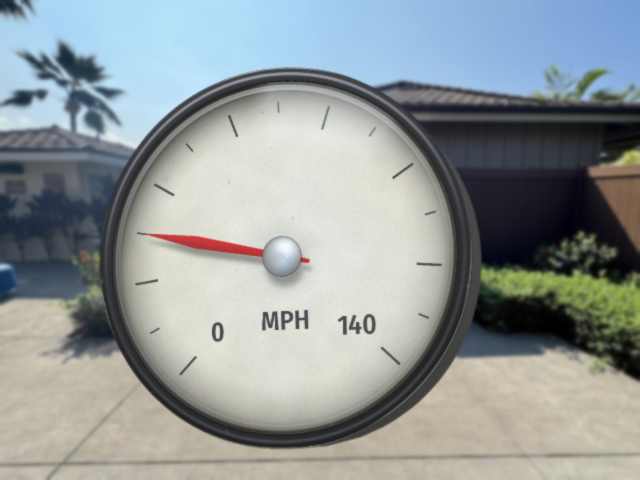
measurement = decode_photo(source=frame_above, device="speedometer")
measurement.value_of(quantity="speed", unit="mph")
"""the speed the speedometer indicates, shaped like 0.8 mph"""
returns 30 mph
